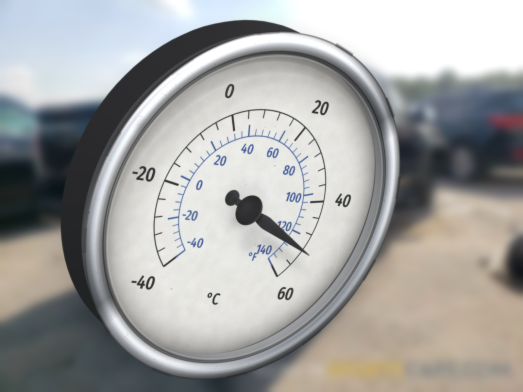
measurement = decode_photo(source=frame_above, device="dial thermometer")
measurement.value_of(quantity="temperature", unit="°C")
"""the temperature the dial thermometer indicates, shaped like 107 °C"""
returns 52 °C
